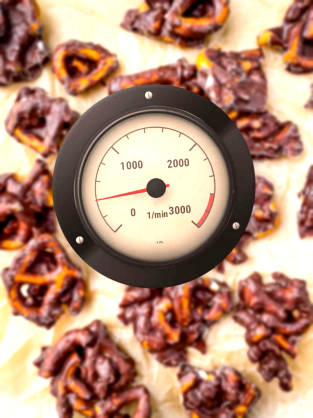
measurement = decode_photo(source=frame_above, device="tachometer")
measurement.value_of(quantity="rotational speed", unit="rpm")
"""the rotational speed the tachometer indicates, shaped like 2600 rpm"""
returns 400 rpm
